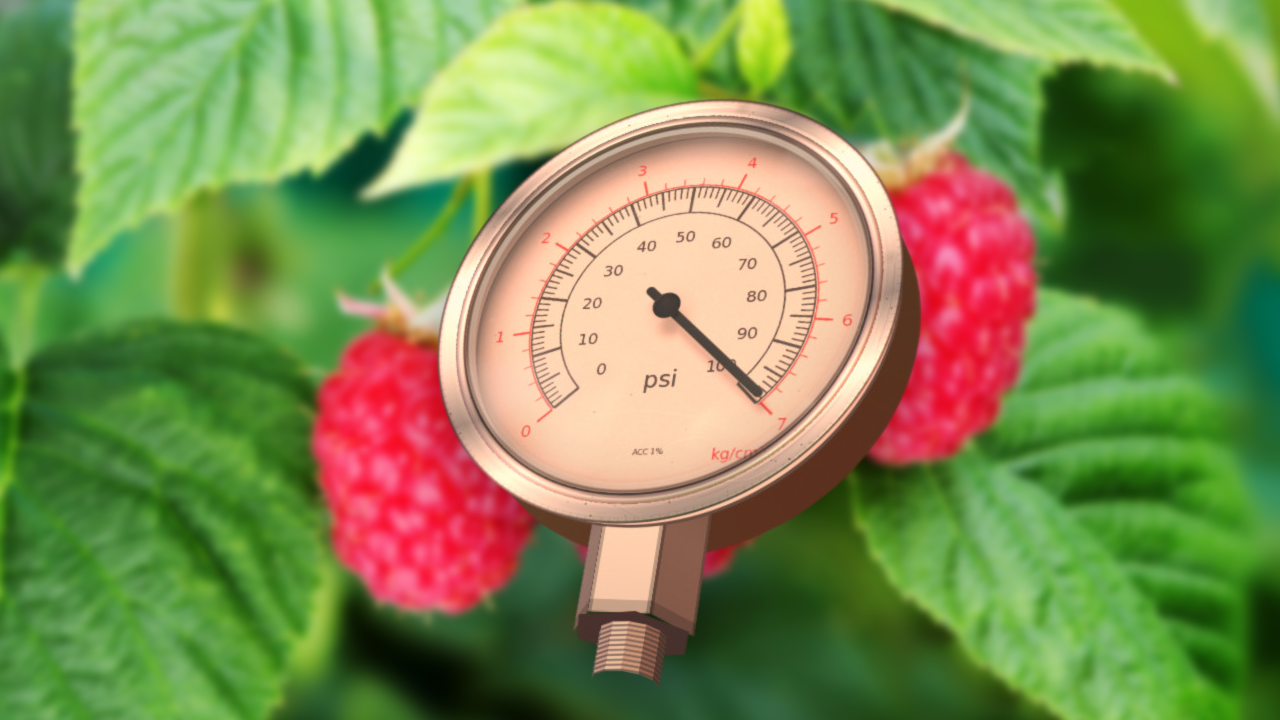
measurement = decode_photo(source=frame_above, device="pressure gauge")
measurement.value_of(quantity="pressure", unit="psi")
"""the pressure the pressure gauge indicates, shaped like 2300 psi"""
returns 99 psi
